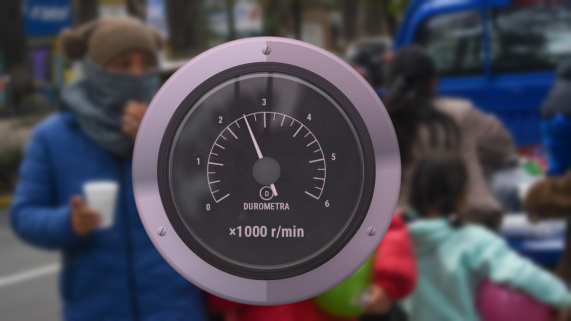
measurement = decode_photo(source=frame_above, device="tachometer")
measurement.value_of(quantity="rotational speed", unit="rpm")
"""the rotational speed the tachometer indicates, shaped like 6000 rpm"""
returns 2500 rpm
